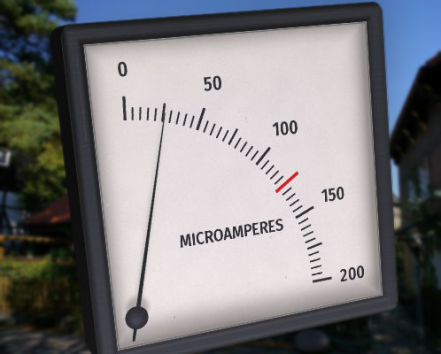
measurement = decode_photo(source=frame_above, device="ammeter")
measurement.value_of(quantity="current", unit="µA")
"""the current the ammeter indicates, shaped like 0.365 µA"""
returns 25 µA
